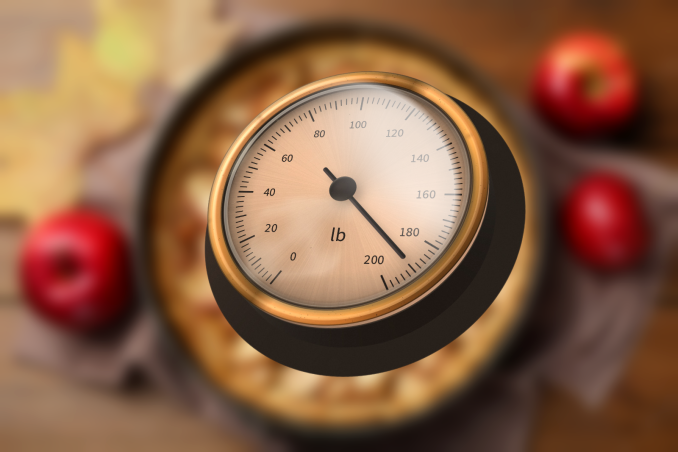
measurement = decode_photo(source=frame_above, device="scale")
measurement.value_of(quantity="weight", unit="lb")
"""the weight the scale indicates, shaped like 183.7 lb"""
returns 190 lb
